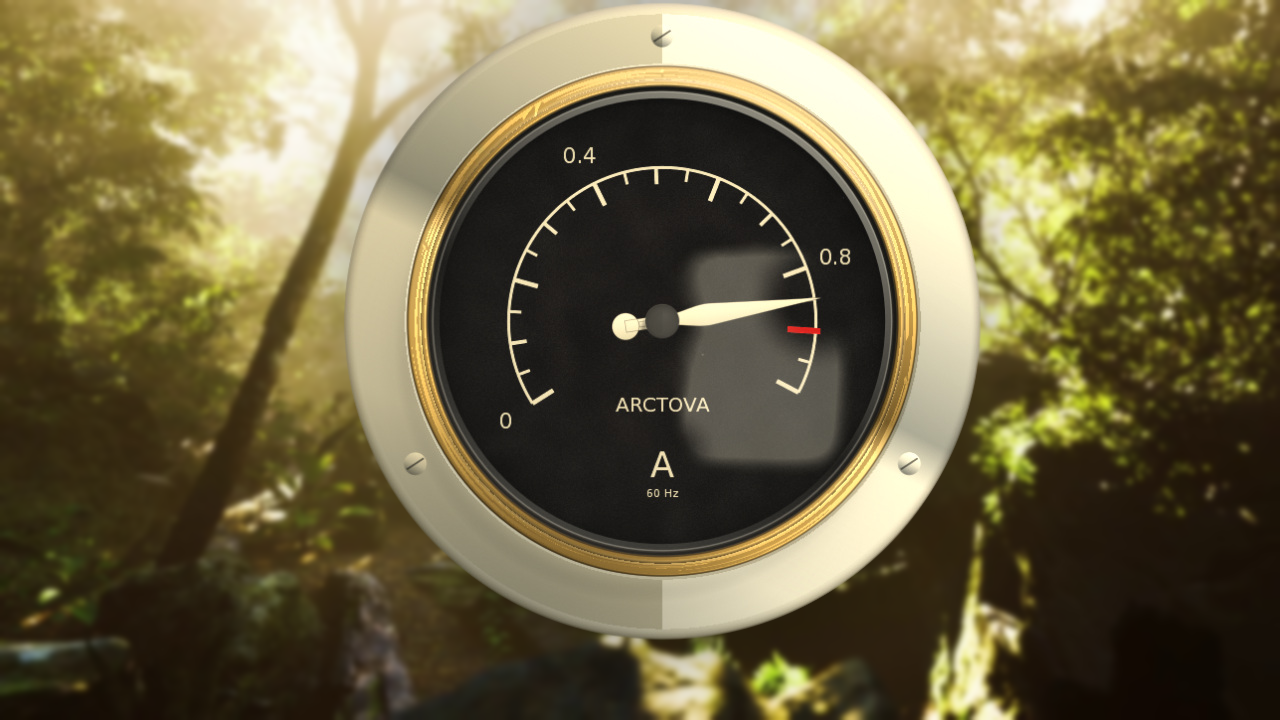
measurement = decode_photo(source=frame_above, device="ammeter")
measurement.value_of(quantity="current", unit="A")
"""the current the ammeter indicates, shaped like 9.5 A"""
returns 0.85 A
